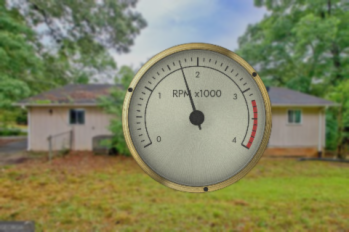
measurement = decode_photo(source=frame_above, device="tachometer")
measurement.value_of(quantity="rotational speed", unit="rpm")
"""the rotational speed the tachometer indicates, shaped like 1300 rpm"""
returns 1700 rpm
